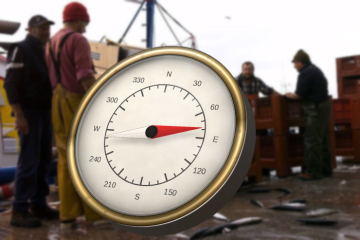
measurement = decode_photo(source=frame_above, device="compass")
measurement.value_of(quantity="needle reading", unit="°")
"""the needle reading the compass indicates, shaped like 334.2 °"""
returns 80 °
